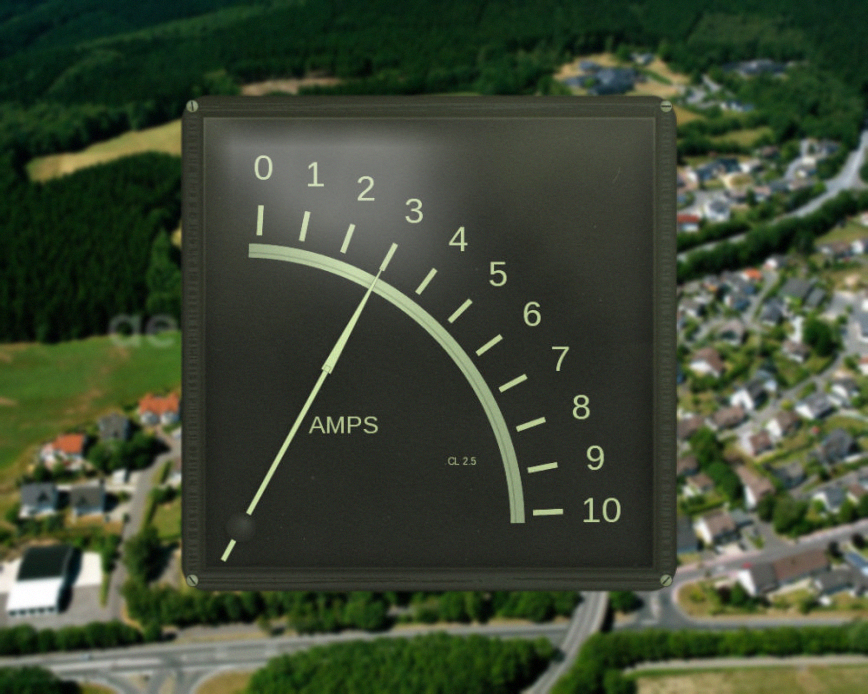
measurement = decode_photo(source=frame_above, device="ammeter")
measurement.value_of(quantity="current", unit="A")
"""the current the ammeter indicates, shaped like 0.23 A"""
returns 3 A
